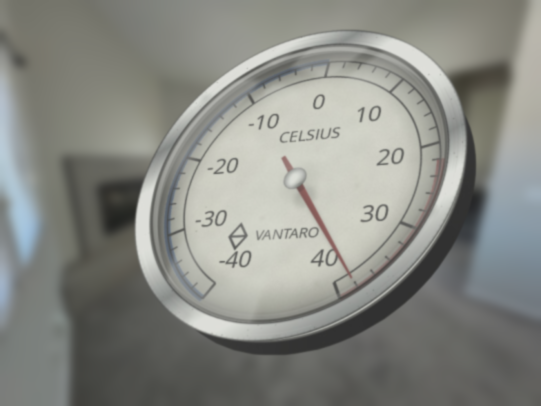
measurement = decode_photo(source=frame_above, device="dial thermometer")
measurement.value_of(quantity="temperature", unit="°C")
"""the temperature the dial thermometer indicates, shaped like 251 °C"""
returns 38 °C
